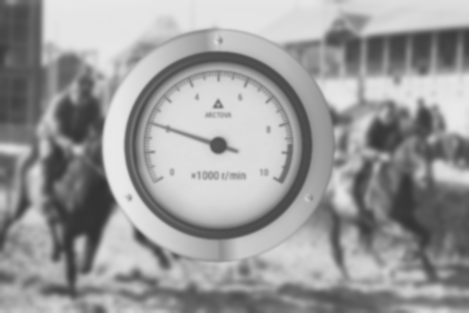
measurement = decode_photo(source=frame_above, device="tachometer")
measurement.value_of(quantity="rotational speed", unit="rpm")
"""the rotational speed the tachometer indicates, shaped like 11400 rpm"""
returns 2000 rpm
